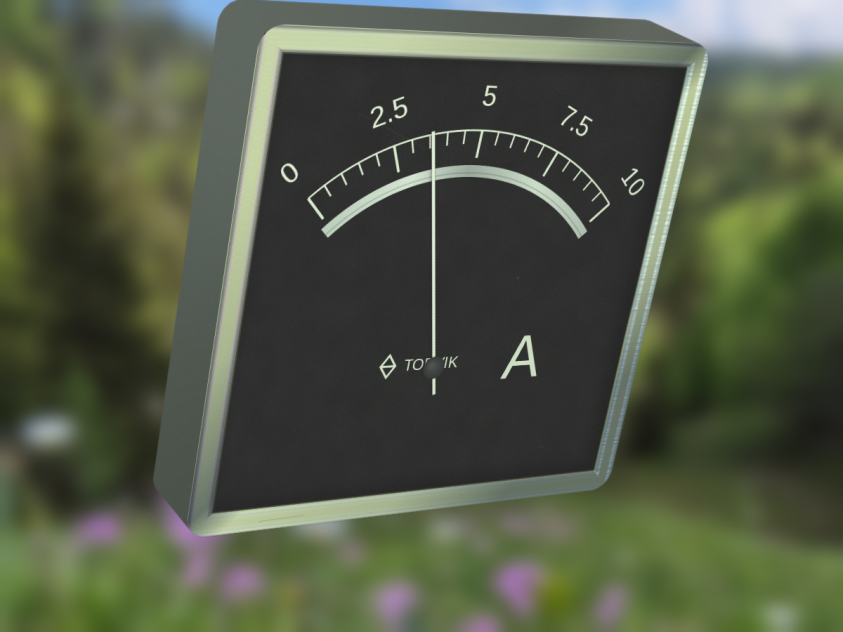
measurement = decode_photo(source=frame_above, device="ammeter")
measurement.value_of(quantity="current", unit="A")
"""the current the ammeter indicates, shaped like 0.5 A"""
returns 3.5 A
